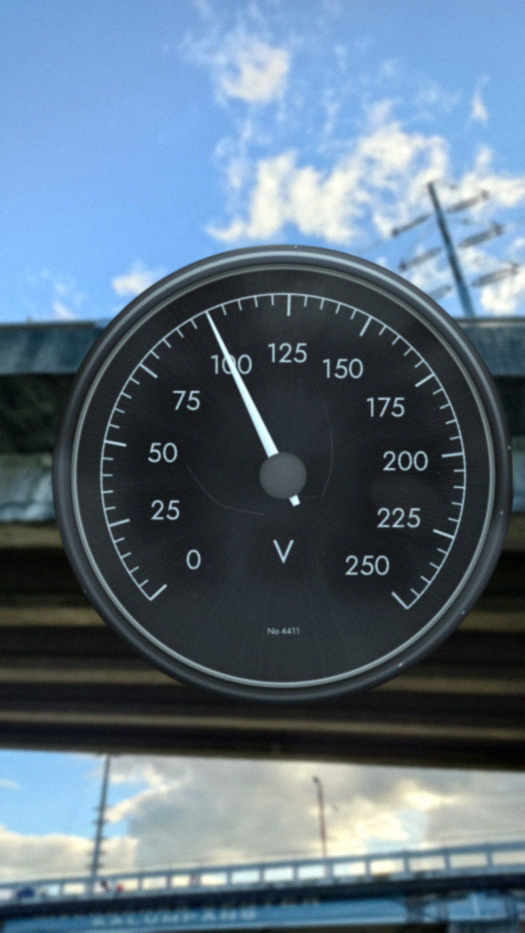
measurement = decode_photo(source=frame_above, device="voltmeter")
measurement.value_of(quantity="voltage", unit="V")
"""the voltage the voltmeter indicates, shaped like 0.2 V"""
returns 100 V
